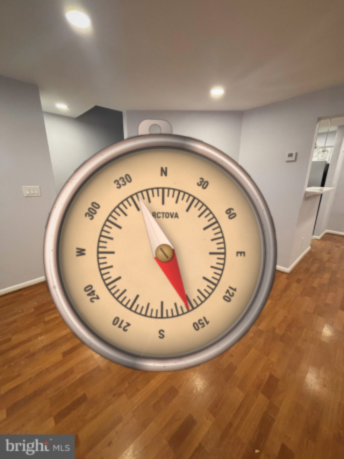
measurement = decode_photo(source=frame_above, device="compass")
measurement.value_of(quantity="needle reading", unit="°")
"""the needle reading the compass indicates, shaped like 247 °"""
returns 155 °
